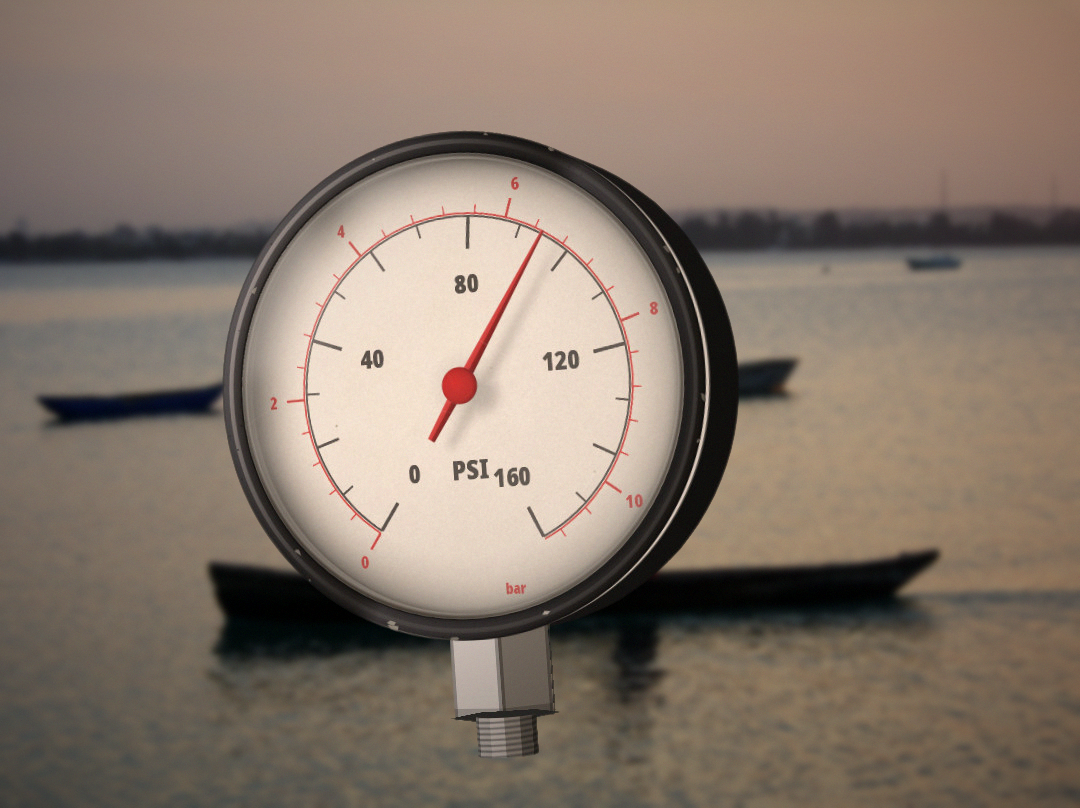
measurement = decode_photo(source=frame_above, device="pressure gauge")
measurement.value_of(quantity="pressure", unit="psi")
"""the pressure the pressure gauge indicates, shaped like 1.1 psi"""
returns 95 psi
